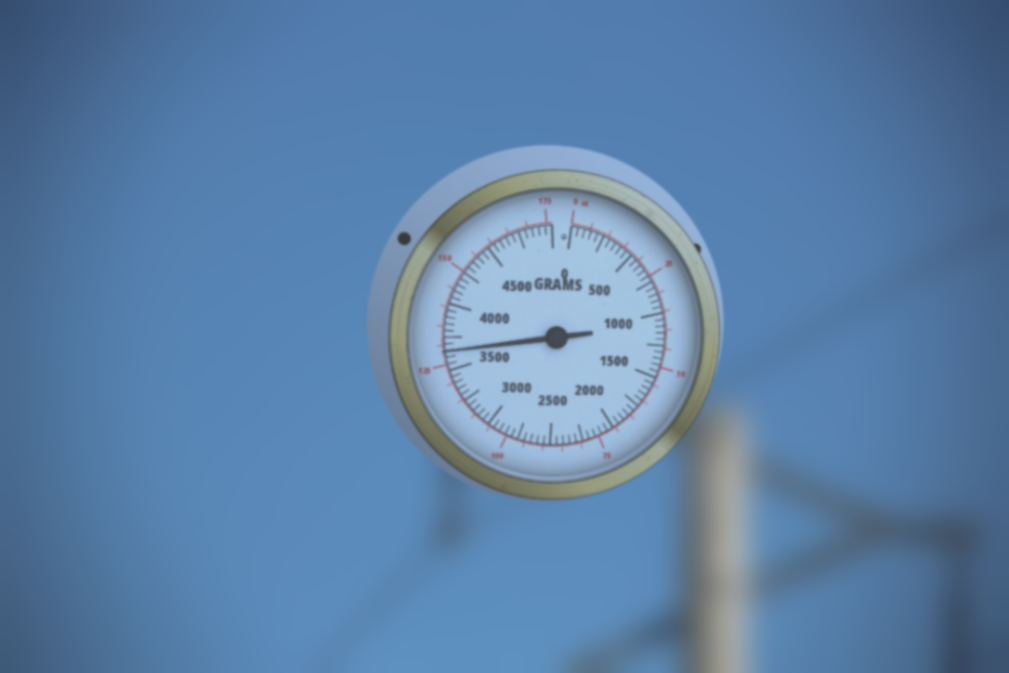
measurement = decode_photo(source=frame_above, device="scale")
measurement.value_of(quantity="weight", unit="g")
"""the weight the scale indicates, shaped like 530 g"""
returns 3650 g
